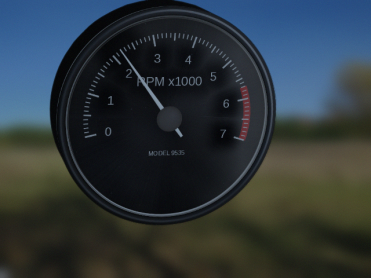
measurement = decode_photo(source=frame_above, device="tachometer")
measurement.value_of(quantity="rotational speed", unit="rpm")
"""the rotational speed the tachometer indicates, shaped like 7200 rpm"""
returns 2200 rpm
